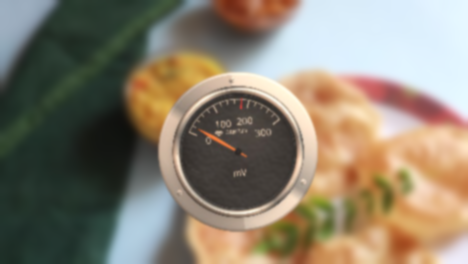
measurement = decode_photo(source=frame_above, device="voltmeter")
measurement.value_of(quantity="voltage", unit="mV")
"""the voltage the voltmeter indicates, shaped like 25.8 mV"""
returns 20 mV
